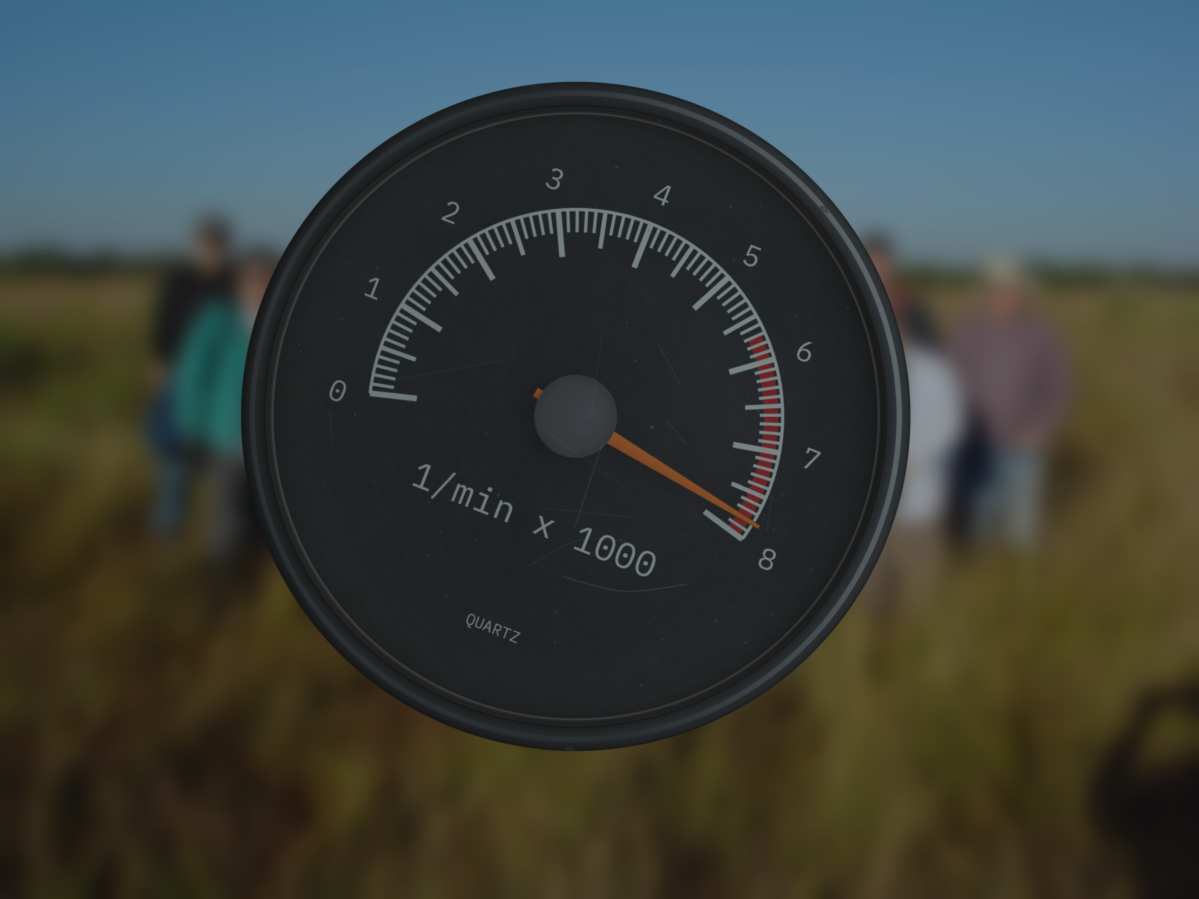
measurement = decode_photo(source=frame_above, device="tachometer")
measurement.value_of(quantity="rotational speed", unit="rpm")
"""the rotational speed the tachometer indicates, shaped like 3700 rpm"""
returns 7800 rpm
